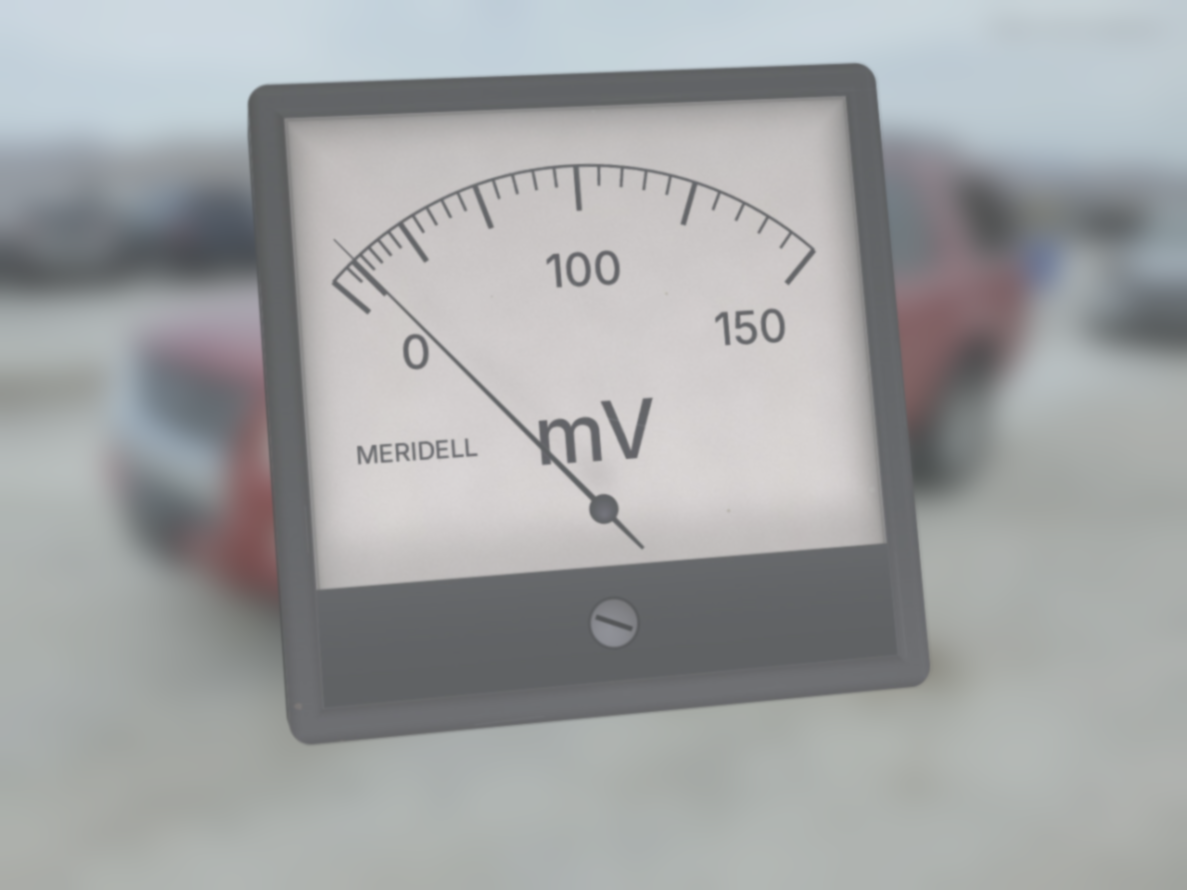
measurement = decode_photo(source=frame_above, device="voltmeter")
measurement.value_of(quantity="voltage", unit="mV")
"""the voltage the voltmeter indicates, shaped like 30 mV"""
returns 25 mV
